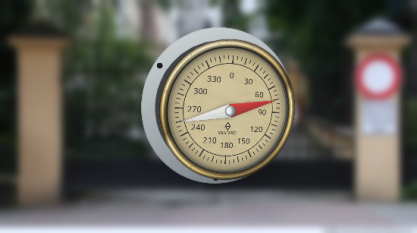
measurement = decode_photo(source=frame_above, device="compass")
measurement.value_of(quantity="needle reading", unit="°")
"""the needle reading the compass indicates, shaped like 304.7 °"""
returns 75 °
